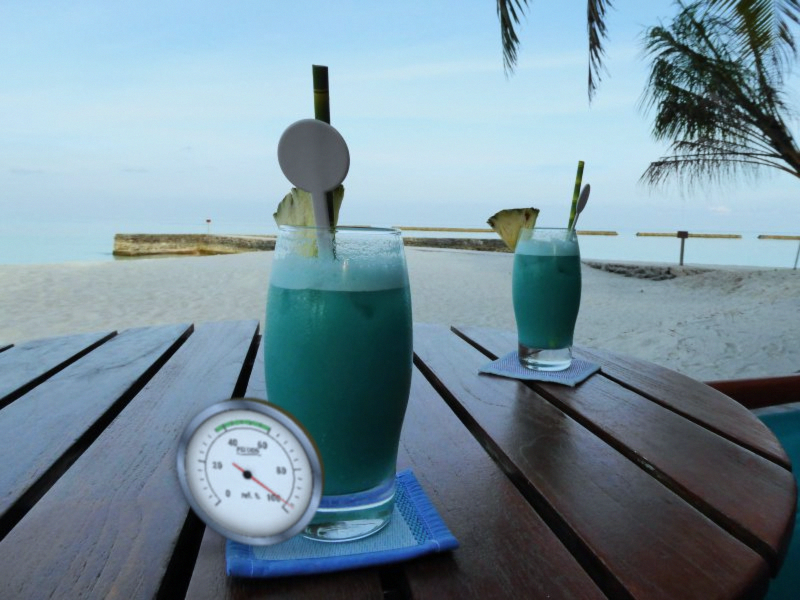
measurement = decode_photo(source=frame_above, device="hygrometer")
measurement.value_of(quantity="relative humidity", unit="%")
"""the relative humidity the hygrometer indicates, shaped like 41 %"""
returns 96 %
